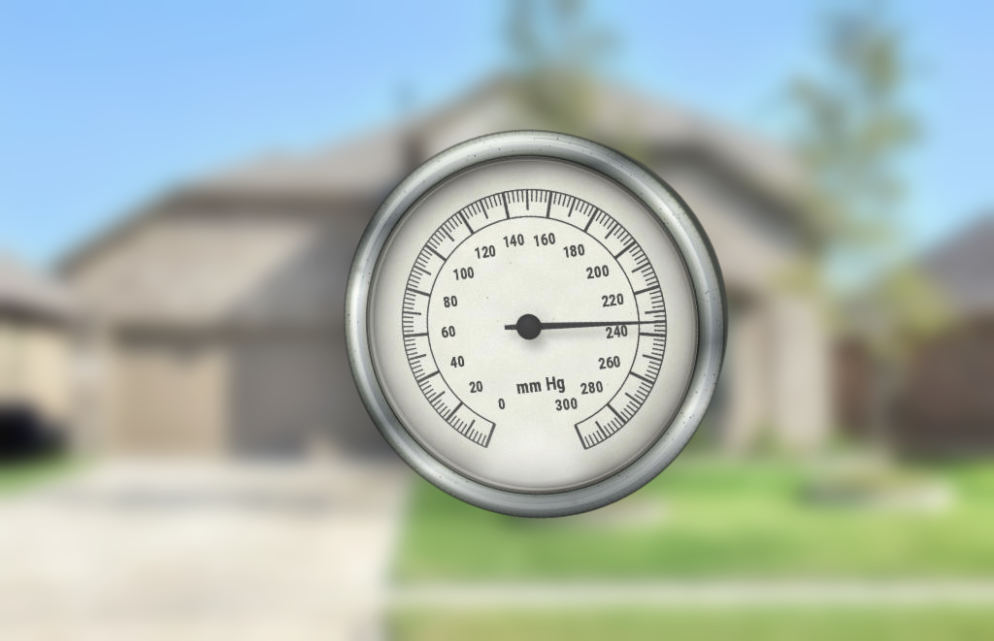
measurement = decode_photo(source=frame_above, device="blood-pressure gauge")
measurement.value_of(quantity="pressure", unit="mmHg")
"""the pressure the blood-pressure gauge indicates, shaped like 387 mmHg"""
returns 234 mmHg
